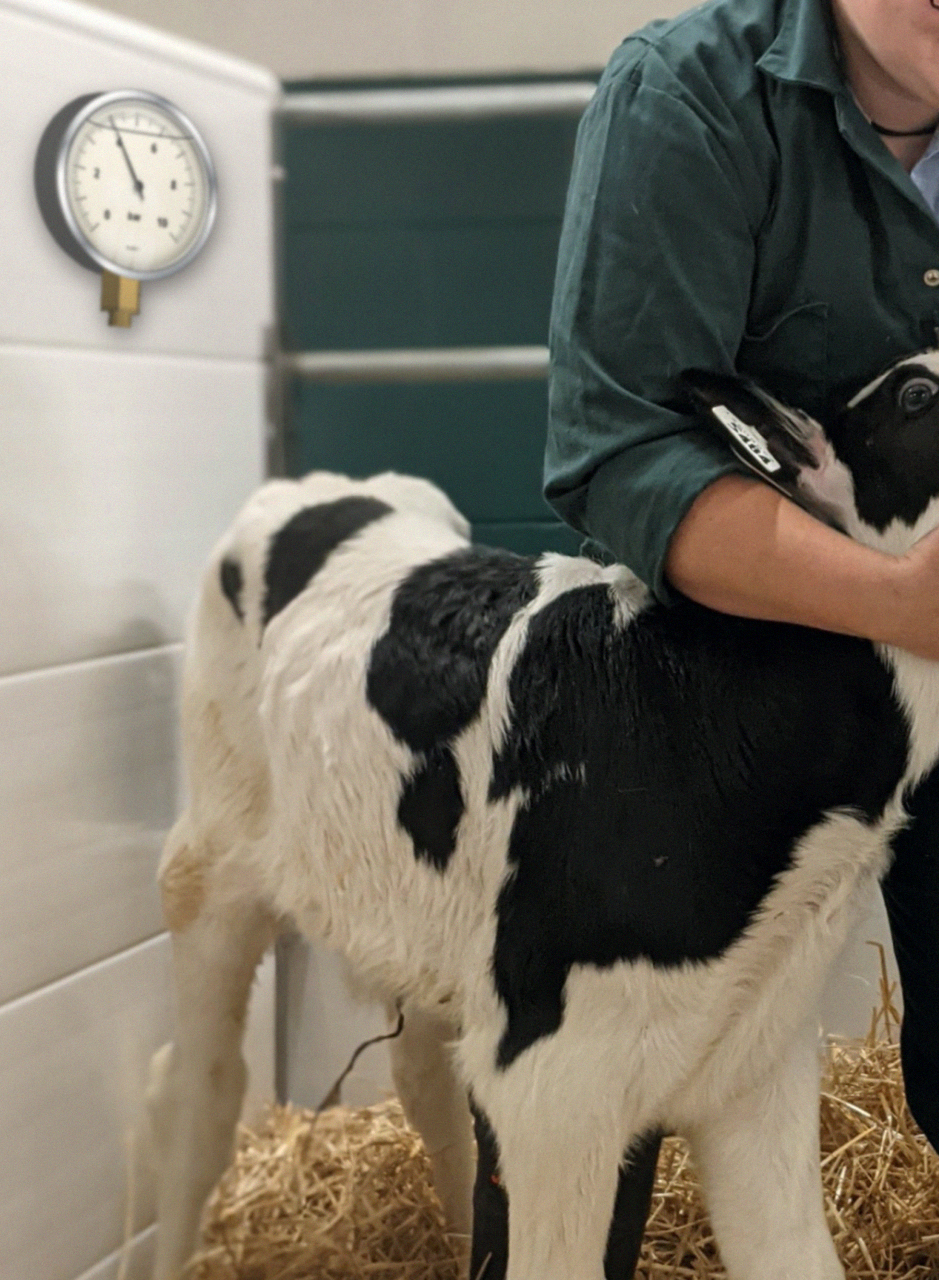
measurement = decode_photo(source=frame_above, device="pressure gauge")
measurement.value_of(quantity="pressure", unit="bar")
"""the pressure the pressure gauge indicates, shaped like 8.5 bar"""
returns 4 bar
